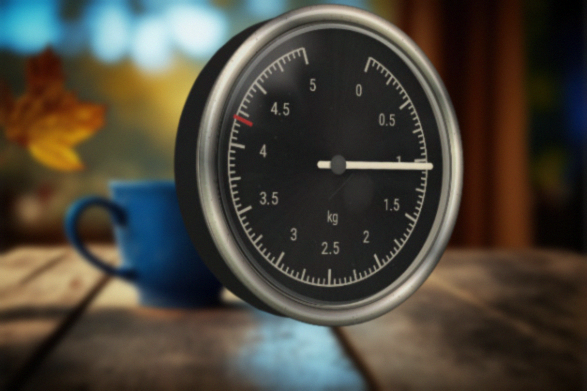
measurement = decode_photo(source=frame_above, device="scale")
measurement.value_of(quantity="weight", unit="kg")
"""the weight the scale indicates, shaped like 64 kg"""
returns 1.05 kg
